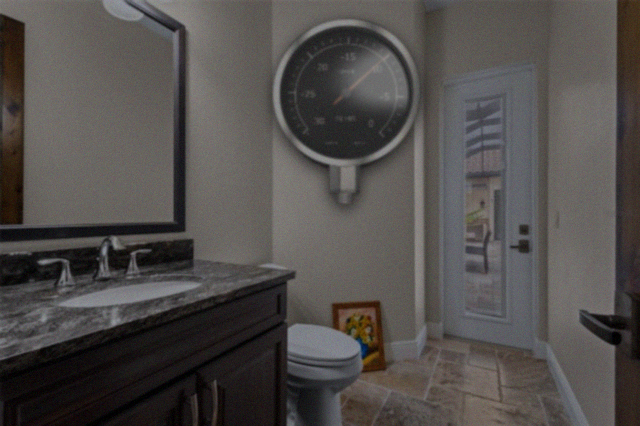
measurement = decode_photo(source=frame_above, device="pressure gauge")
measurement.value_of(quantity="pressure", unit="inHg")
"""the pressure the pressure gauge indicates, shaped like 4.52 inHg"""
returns -10 inHg
